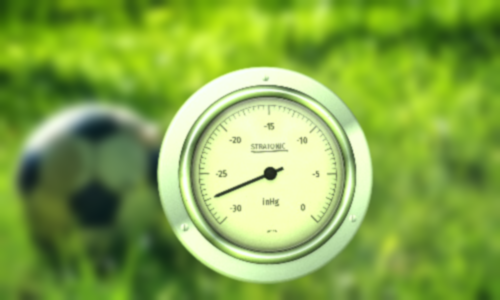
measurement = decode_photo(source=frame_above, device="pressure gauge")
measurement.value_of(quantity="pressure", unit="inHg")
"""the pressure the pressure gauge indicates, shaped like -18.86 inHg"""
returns -27.5 inHg
